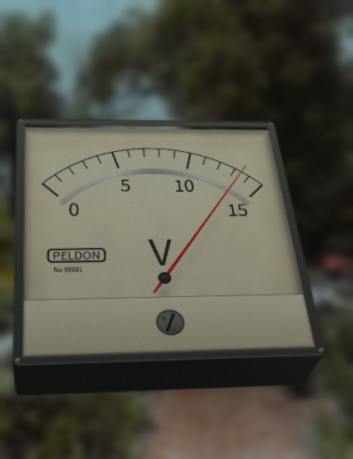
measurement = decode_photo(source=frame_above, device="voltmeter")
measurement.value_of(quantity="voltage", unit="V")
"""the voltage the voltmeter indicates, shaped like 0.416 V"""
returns 13.5 V
